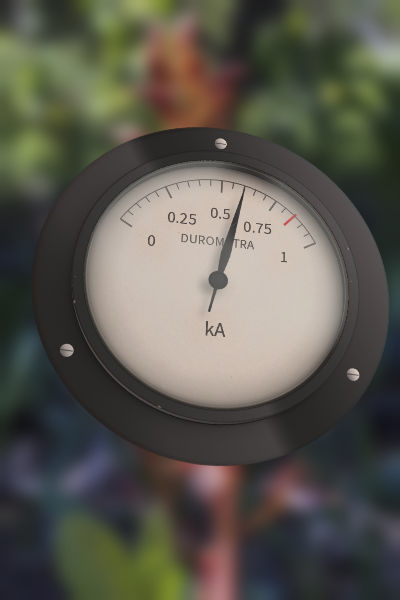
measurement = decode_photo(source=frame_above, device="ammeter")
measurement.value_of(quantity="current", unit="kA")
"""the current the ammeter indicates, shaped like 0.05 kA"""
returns 0.6 kA
